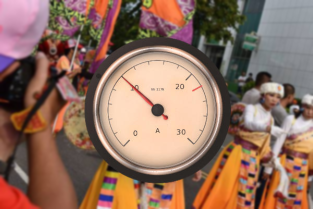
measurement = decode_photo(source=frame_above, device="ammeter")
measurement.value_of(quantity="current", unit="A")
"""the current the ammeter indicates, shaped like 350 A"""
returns 10 A
